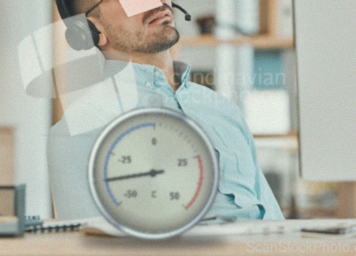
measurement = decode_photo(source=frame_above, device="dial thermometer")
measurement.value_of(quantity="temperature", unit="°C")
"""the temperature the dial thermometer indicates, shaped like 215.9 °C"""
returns -37.5 °C
